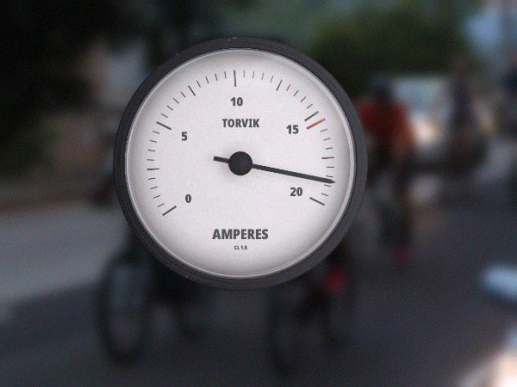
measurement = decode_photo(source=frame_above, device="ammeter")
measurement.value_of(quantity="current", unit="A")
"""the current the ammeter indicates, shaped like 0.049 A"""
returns 18.75 A
